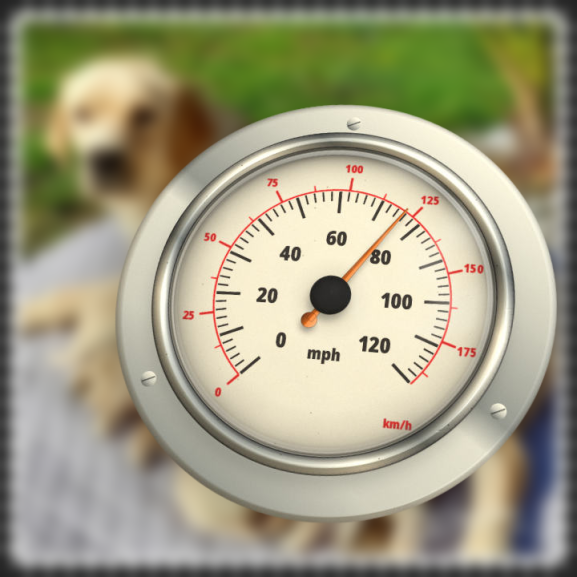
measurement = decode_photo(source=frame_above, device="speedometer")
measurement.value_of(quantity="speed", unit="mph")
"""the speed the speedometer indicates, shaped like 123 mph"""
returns 76 mph
